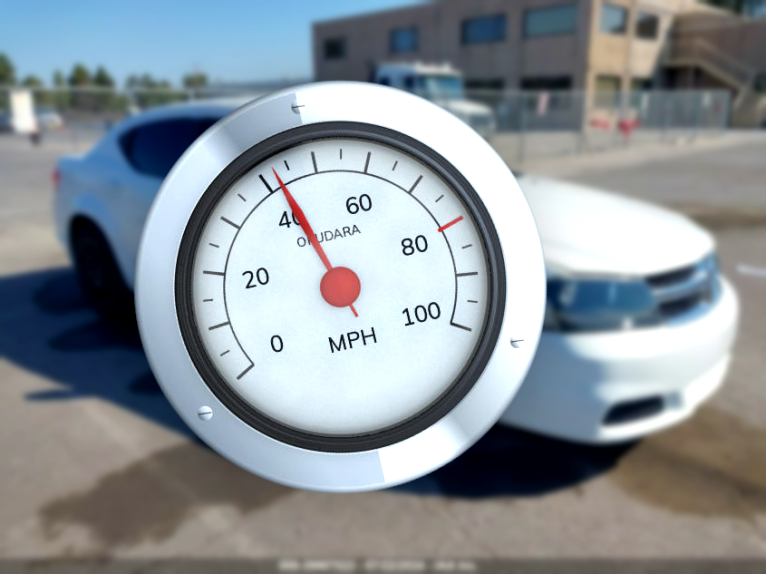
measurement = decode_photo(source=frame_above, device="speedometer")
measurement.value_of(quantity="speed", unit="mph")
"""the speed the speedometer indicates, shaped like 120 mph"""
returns 42.5 mph
